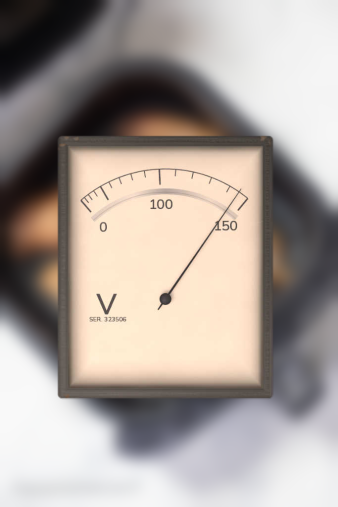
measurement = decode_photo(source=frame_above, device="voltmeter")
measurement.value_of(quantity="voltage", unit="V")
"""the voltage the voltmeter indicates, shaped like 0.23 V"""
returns 145 V
